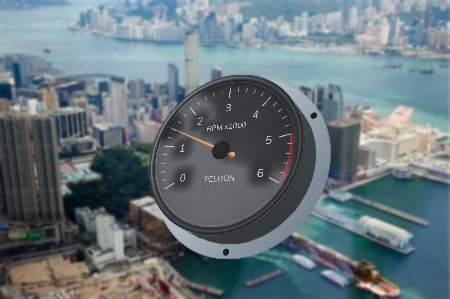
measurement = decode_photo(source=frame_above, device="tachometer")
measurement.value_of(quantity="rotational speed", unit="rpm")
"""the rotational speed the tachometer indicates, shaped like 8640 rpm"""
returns 1400 rpm
